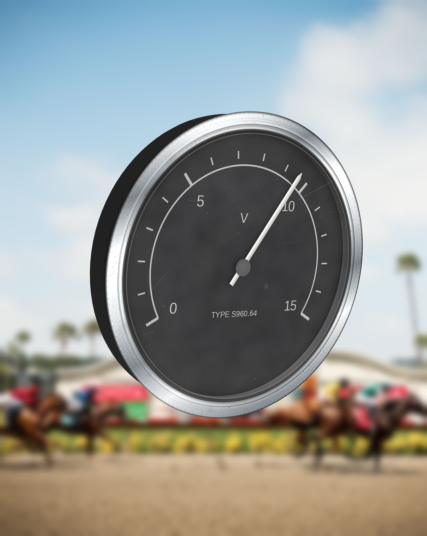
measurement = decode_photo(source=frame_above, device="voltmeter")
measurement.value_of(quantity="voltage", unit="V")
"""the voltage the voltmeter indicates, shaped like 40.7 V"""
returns 9.5 V
